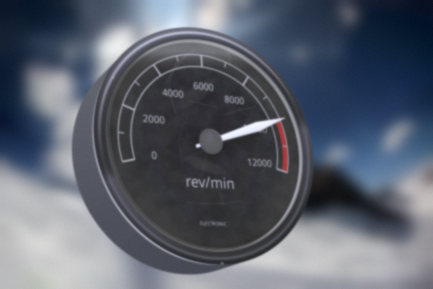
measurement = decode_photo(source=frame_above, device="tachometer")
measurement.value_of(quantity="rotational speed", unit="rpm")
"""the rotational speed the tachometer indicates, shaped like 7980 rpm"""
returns 10000 rpm
